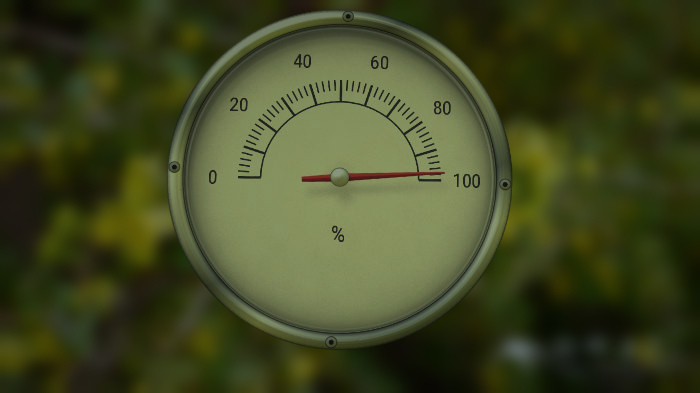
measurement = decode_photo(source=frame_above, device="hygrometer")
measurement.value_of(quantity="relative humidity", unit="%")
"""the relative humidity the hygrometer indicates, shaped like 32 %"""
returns 98 %
